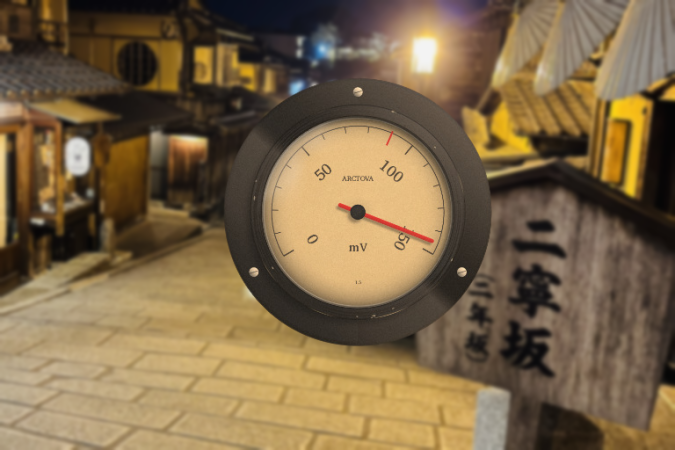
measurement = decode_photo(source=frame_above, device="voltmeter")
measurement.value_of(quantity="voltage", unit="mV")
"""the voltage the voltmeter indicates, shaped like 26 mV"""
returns 145 mV
